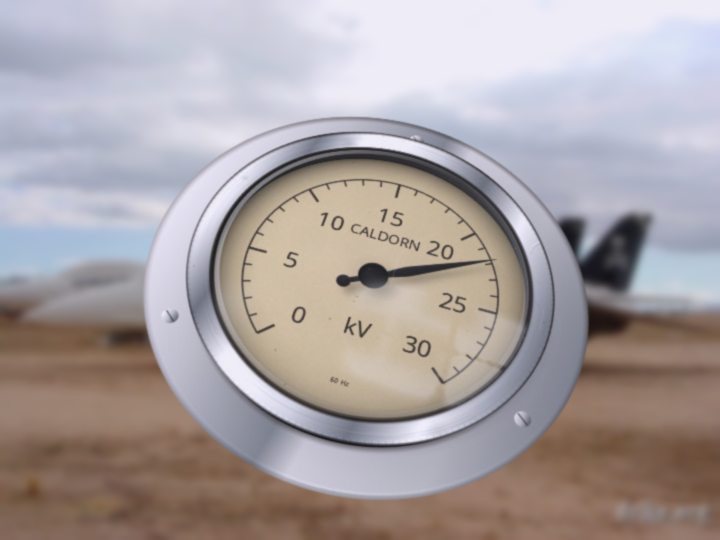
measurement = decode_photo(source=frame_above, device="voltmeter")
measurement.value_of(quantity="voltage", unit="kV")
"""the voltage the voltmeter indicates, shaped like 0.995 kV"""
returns 22 kV
